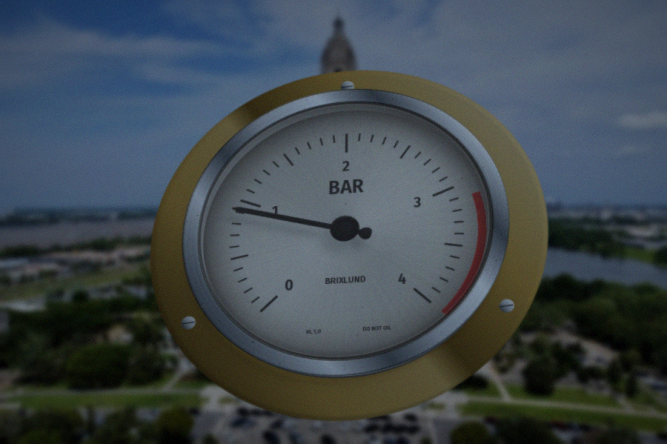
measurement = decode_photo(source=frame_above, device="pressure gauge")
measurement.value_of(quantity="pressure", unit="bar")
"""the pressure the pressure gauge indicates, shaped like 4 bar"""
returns 0.9 bar
